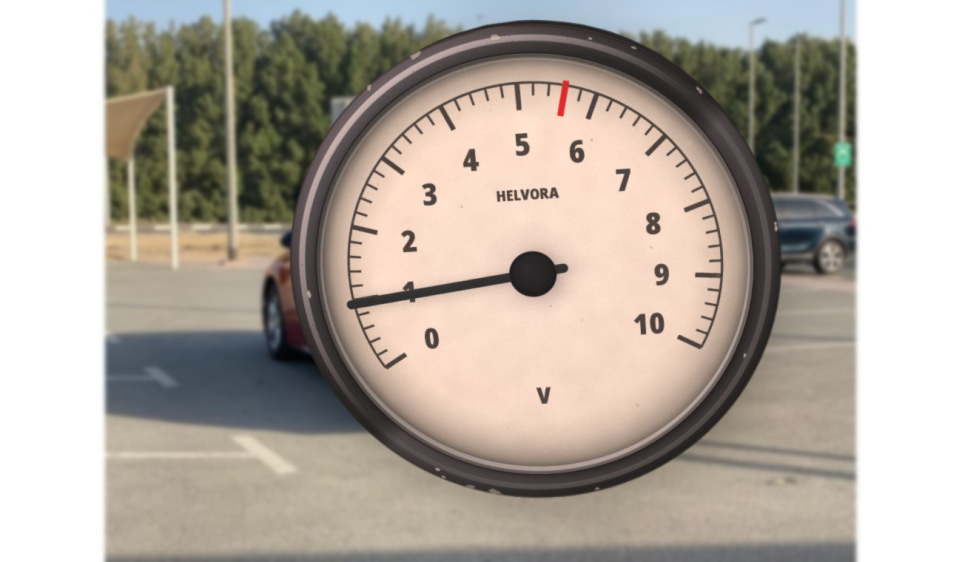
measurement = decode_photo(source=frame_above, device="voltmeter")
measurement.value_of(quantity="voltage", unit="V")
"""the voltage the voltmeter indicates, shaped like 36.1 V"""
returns 1 V
